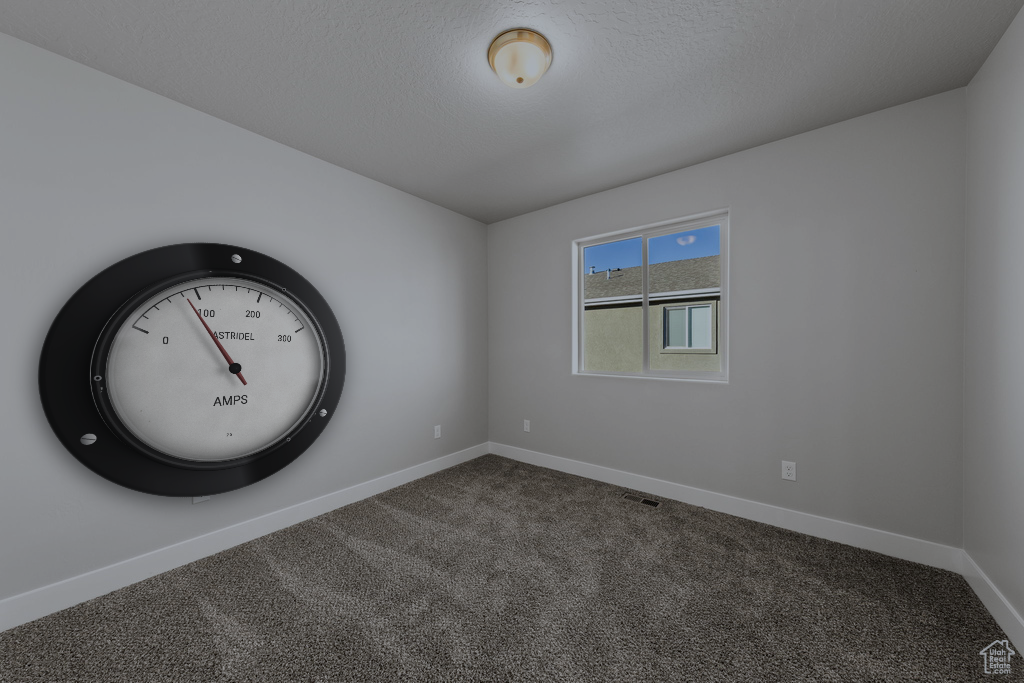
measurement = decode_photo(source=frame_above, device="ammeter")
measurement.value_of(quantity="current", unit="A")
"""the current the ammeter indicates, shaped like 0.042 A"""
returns 80 A
